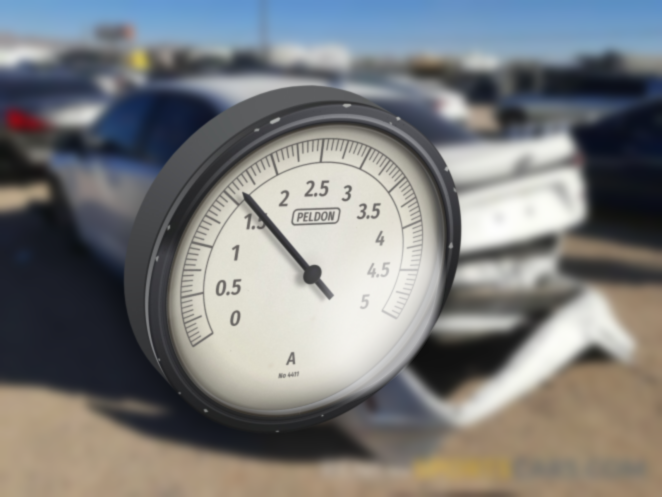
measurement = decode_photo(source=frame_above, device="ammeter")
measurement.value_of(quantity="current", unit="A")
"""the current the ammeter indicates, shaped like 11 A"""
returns 1.6 A
